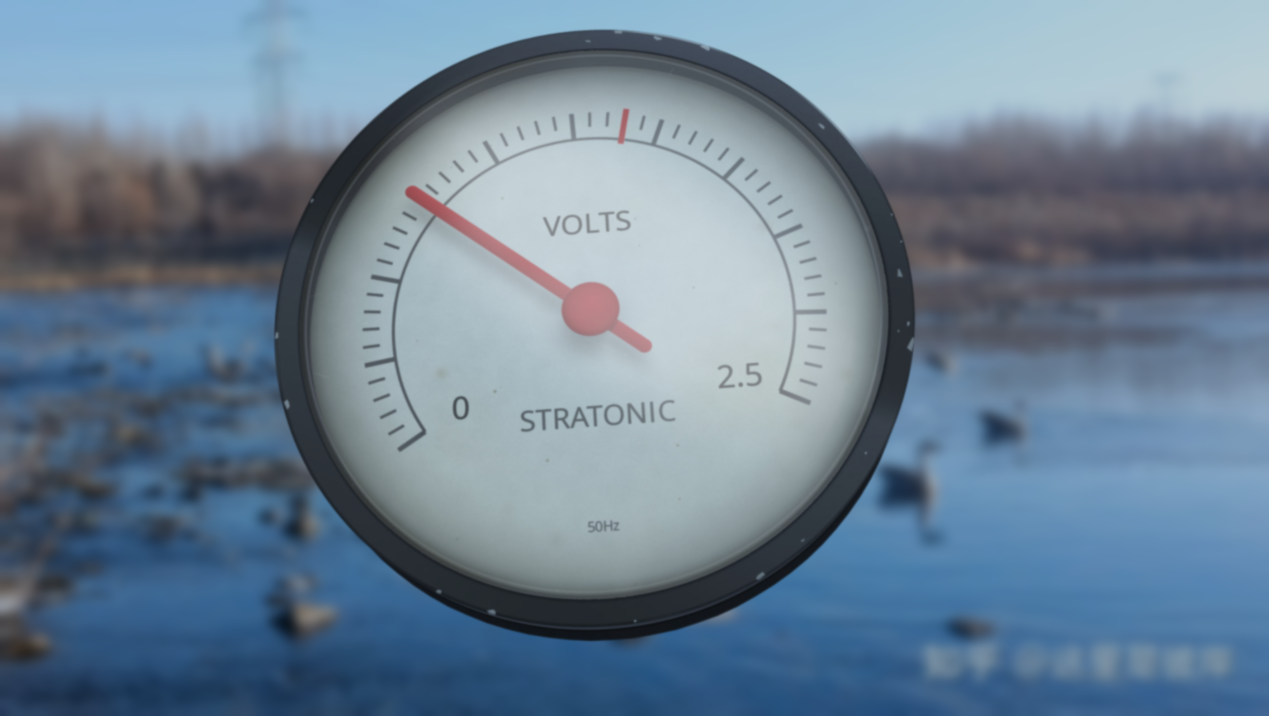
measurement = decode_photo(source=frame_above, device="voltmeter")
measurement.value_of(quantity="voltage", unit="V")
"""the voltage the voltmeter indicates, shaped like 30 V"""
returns 0.75 V
